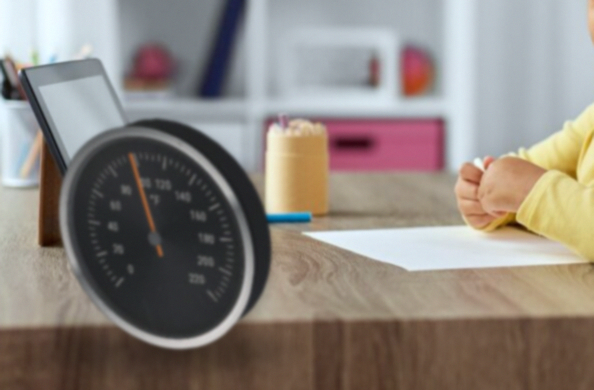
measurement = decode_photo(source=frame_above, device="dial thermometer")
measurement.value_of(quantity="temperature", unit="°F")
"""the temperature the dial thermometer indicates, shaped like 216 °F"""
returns 100 °F
